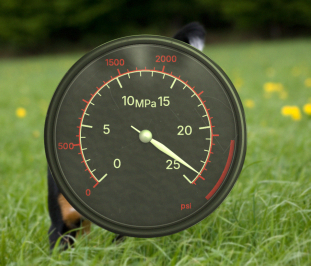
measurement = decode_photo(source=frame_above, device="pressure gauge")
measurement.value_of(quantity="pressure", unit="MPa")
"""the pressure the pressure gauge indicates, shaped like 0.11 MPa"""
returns 24 MPa
